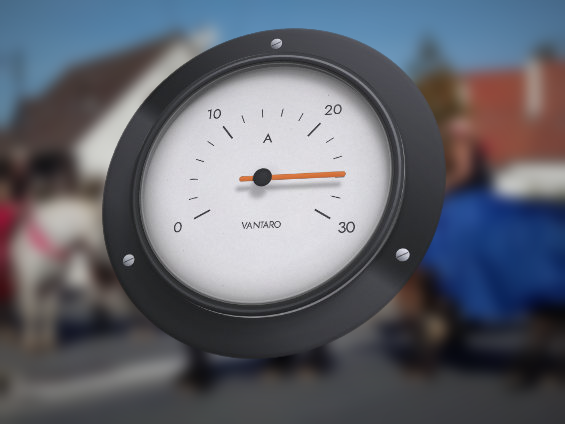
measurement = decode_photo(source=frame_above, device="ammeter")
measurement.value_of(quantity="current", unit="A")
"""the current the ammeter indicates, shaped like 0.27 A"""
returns 26 A
